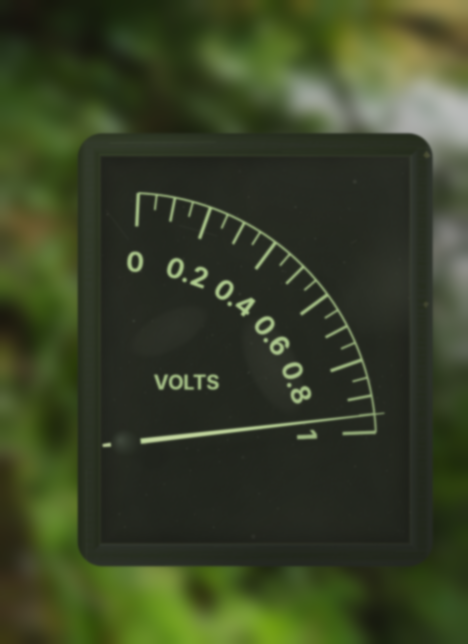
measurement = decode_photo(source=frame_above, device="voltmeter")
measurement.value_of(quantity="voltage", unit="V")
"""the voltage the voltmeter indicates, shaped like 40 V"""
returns 0.95 V
